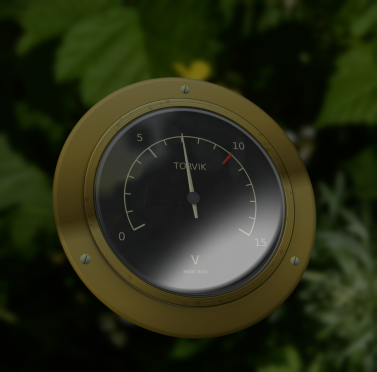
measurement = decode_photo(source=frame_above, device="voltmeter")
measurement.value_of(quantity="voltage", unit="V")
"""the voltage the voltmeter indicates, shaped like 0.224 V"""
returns 7 V
